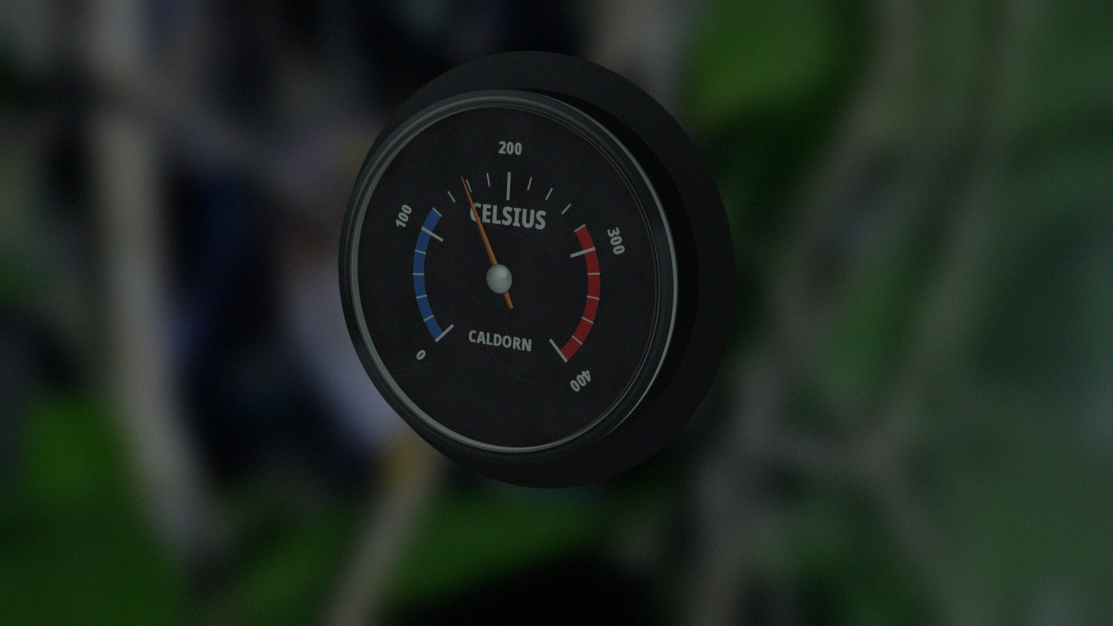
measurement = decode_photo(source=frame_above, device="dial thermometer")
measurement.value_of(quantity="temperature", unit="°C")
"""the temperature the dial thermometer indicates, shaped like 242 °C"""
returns 160 °C
